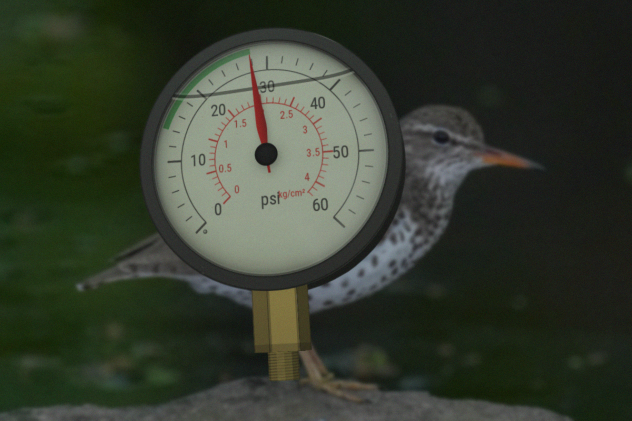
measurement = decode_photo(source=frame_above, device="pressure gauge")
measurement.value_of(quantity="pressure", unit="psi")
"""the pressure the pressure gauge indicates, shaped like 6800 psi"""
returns 28 psi
